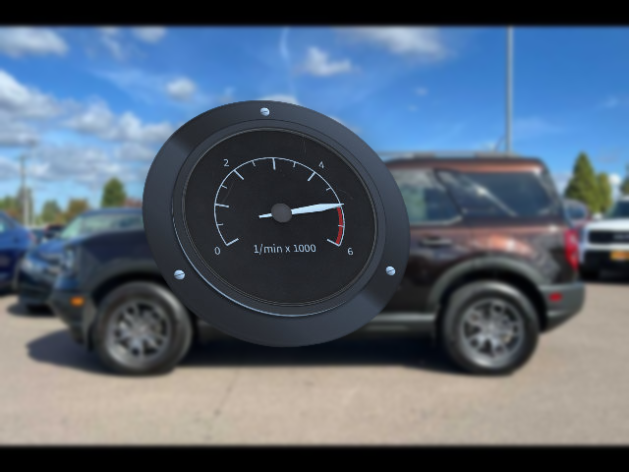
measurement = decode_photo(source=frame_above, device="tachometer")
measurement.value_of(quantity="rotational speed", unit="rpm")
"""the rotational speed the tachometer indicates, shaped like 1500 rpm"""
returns 5000 rpm
